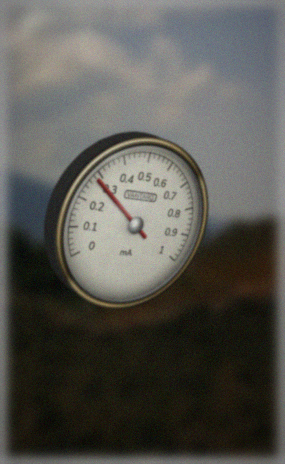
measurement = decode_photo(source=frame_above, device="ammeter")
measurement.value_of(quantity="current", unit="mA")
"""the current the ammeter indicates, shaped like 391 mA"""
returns 0.28 mA
